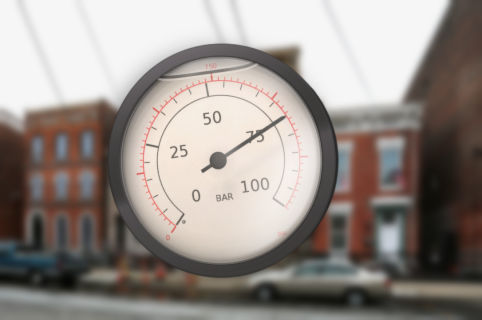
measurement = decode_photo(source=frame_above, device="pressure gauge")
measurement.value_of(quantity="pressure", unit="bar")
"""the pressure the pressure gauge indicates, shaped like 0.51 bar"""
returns 75 bar
